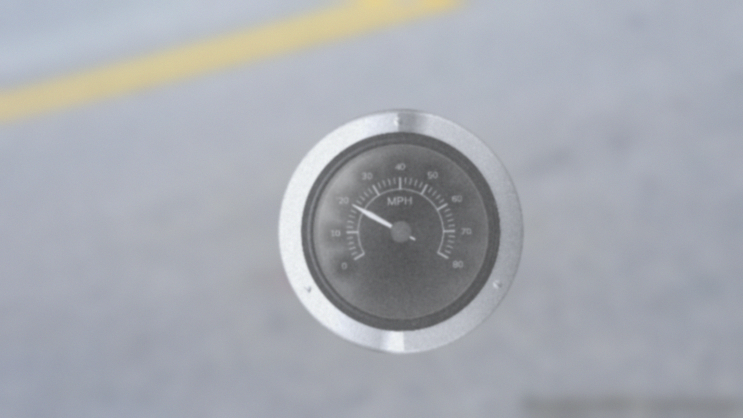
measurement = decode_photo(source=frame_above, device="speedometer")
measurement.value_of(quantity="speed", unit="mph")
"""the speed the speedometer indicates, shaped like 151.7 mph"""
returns 20 mph
